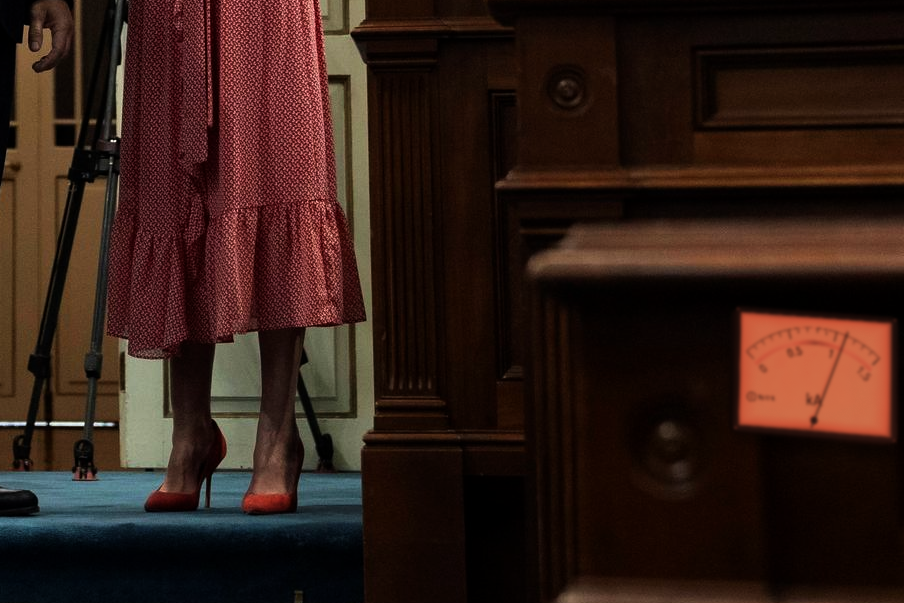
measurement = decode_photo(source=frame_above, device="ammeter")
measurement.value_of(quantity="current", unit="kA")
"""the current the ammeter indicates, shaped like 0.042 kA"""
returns 1.1 kA
